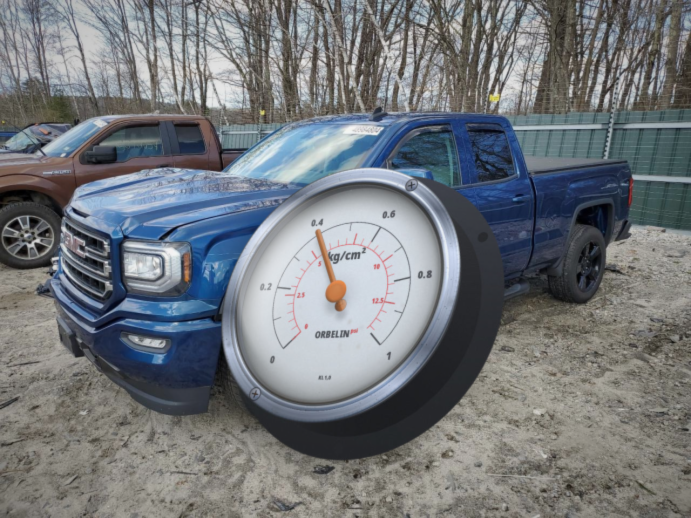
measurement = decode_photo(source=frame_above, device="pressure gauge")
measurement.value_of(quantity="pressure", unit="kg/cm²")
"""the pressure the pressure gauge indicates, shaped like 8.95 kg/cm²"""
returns 0.4 kg/cm²
